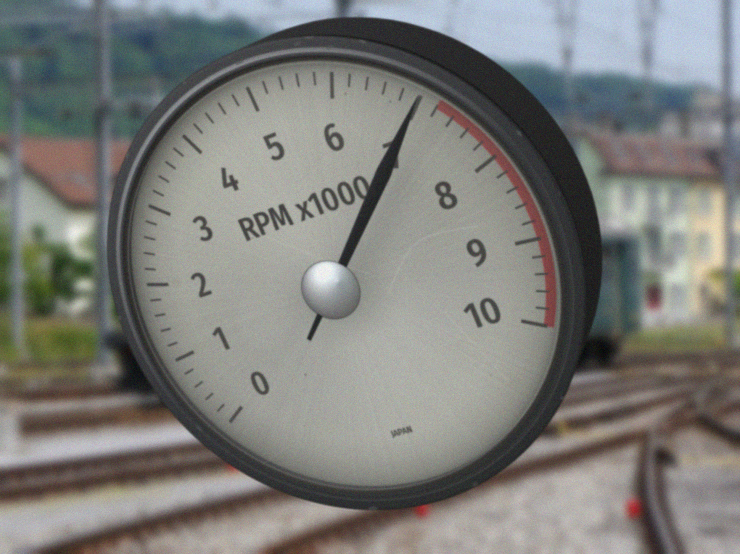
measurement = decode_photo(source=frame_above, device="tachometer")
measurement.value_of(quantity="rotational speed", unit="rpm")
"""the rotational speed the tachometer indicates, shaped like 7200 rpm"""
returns 7000 rpm
